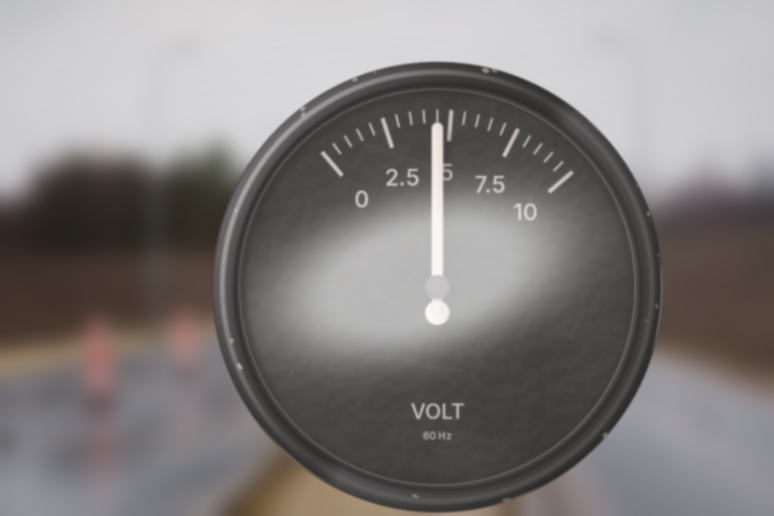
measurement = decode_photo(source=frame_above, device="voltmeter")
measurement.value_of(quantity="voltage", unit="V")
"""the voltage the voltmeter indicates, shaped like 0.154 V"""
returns 4.5 V
